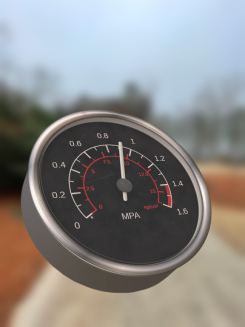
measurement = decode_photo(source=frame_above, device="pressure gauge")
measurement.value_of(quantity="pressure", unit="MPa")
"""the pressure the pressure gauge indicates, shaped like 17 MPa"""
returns 0.9 MPa
